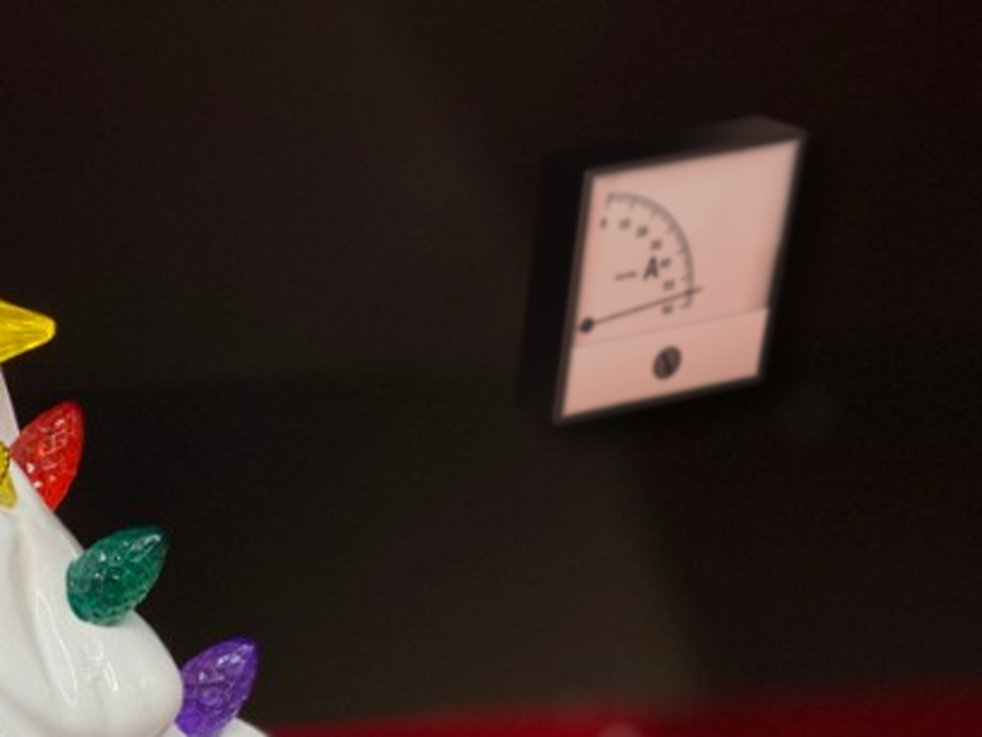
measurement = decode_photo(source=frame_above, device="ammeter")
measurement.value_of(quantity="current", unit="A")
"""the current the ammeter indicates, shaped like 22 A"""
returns 55 A
